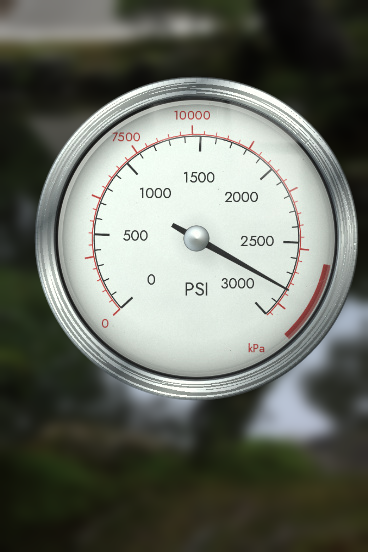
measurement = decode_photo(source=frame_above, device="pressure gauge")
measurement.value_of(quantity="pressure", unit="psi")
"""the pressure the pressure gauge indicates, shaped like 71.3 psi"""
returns 2800 psi
